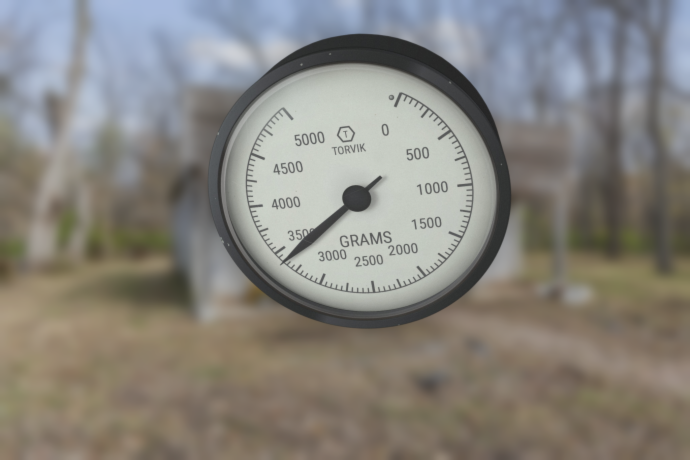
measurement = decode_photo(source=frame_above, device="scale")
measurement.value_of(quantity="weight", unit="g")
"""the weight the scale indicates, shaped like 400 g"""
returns 3400 g
